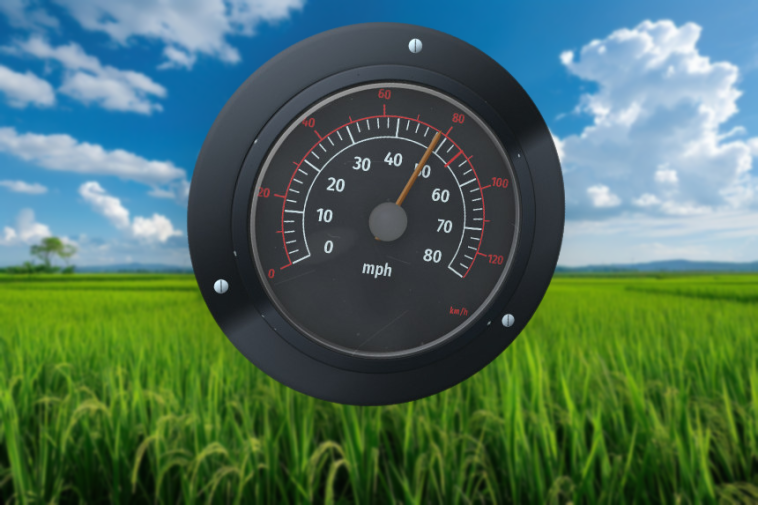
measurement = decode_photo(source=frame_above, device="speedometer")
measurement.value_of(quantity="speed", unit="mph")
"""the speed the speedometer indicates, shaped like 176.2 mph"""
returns 48 mph
